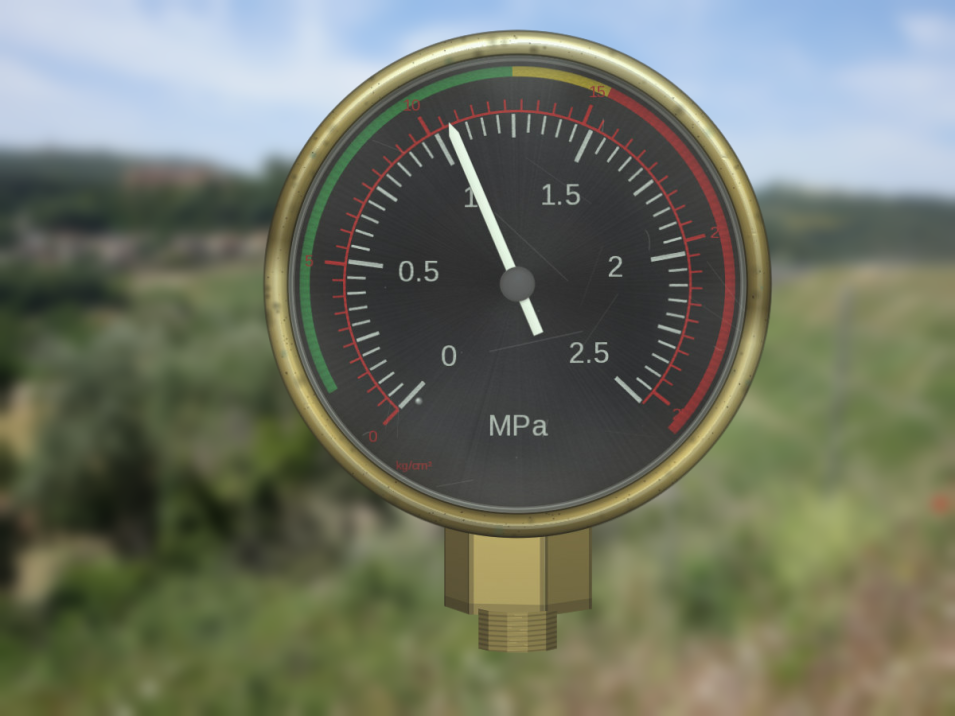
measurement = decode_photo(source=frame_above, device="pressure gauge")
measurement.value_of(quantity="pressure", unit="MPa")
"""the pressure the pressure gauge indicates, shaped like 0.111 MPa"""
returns 1.05 MPa
